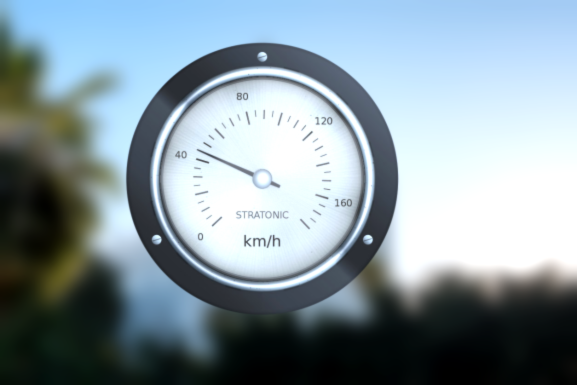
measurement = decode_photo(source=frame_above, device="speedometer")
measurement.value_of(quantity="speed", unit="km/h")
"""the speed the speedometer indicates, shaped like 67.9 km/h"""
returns 45 km/h
